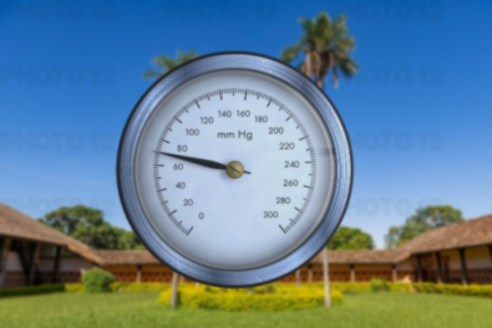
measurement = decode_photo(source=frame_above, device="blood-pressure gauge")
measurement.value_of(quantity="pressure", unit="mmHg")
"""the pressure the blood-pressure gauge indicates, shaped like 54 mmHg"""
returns 70 mmHg
